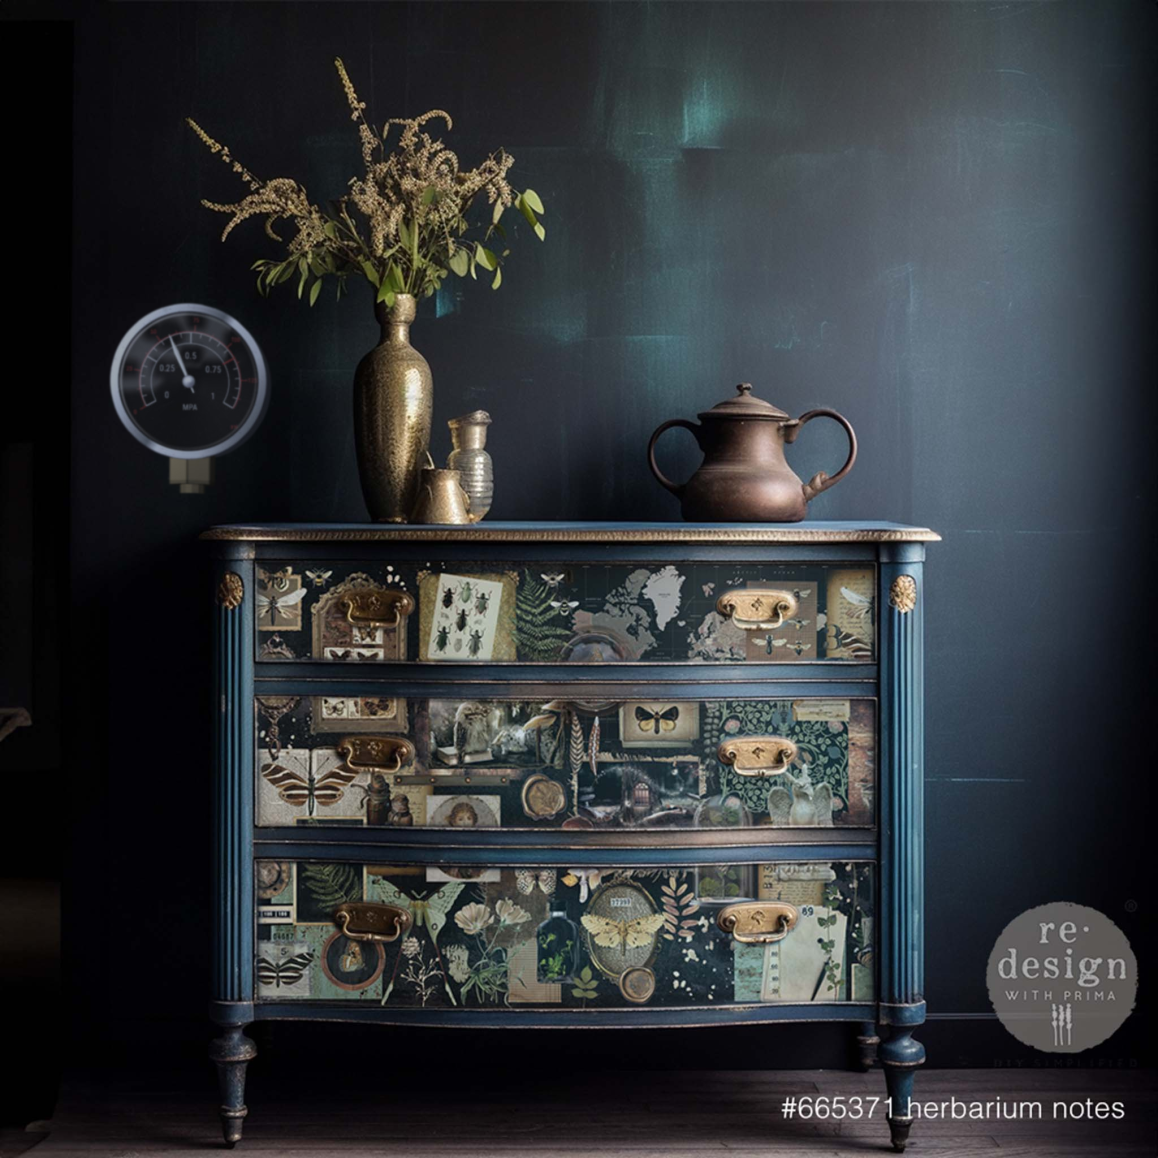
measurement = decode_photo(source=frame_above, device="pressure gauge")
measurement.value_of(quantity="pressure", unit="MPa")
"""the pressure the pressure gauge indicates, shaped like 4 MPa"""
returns 0.4 MPa
